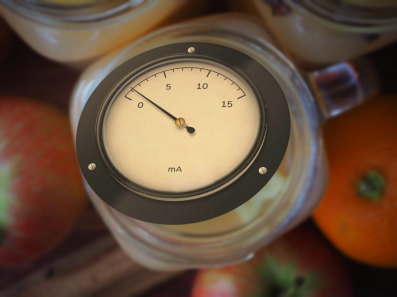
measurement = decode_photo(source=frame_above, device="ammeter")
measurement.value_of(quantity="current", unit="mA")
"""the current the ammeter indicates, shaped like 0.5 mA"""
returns 1 mA
